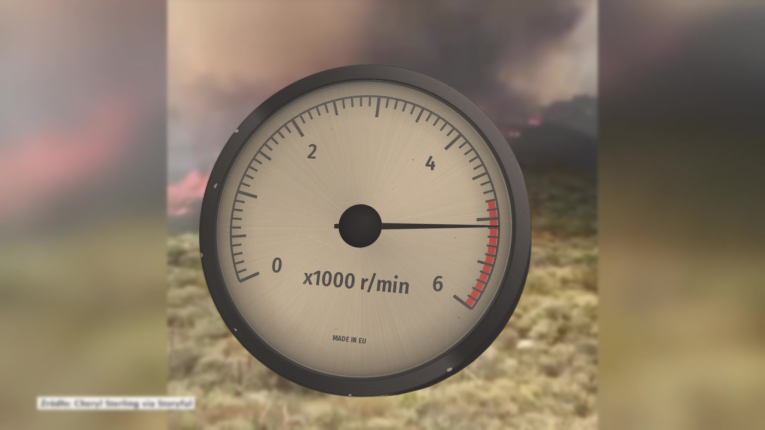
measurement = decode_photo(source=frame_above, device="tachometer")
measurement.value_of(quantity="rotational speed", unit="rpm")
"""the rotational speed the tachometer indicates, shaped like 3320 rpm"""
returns 5100 rpm
